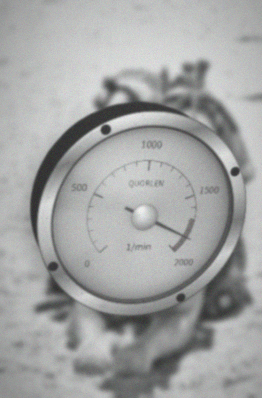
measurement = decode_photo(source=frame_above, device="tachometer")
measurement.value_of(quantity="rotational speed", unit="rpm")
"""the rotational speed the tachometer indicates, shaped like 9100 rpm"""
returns 1850 rpm
